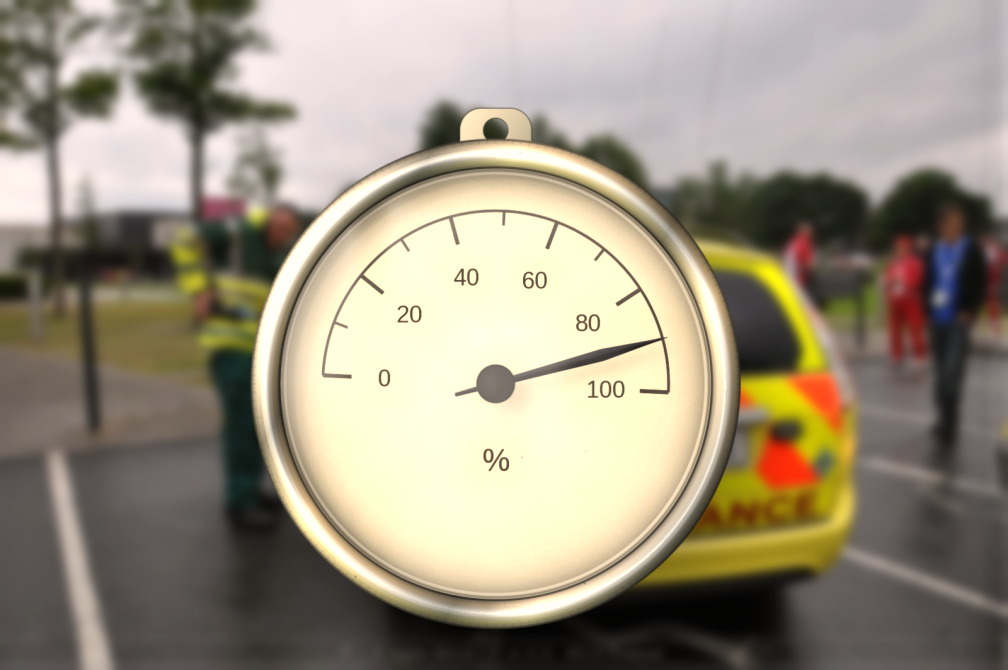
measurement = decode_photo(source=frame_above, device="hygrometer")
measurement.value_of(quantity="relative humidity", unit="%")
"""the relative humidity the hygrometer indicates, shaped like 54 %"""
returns 90 %
